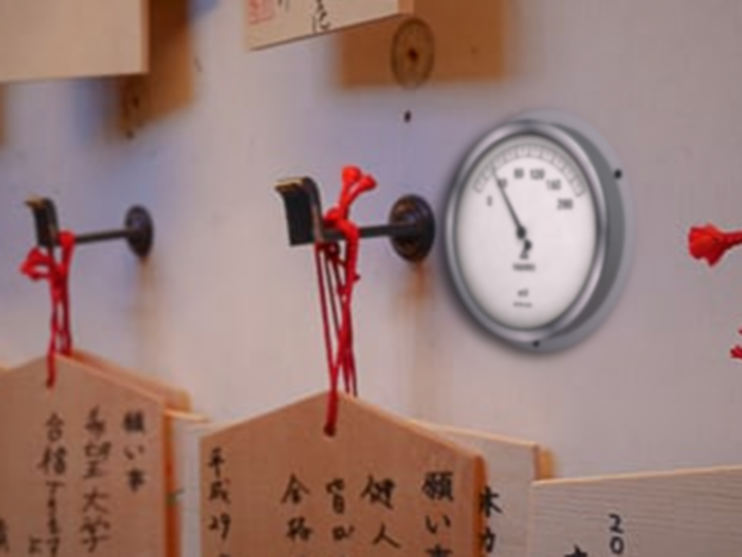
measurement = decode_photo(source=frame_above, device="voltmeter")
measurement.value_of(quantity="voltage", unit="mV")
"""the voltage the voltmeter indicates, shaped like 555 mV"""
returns 40 mV
